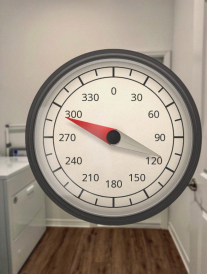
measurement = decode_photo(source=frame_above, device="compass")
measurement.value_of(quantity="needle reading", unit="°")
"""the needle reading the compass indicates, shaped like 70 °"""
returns 292.5 °
